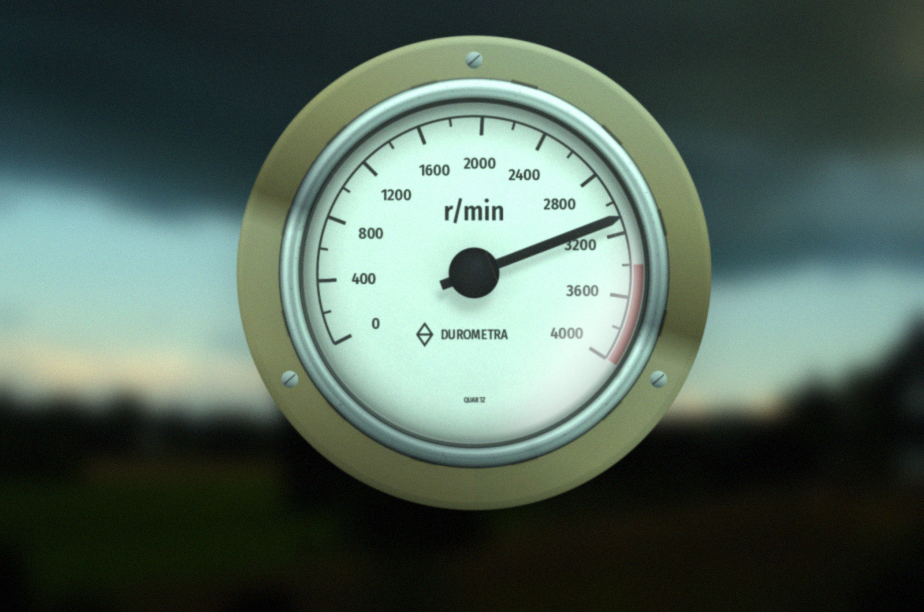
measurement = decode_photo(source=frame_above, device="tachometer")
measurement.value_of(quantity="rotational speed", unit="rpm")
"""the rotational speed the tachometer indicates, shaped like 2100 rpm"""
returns 3100 rpm
